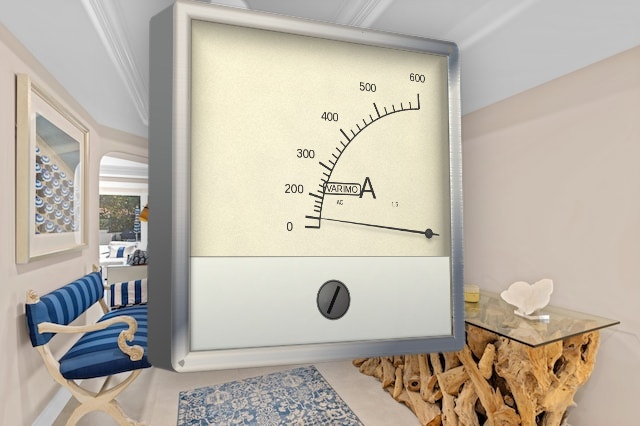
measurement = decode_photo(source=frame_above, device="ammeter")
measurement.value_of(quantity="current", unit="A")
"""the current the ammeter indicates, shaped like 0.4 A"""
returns 100 A
